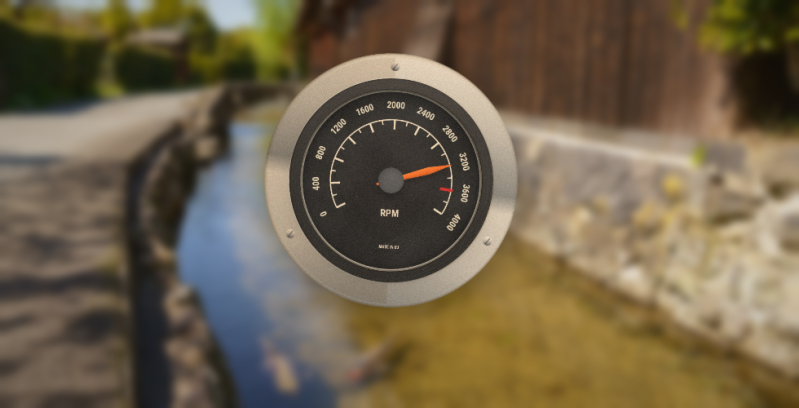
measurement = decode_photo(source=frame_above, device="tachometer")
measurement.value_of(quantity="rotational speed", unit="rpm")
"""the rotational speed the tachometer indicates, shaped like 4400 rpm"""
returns 3200 rpm
